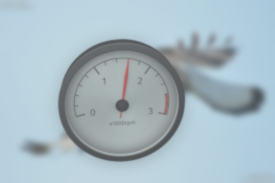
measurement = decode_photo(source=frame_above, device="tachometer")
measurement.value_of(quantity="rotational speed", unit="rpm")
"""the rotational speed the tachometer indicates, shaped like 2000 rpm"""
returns 1600 rpm
